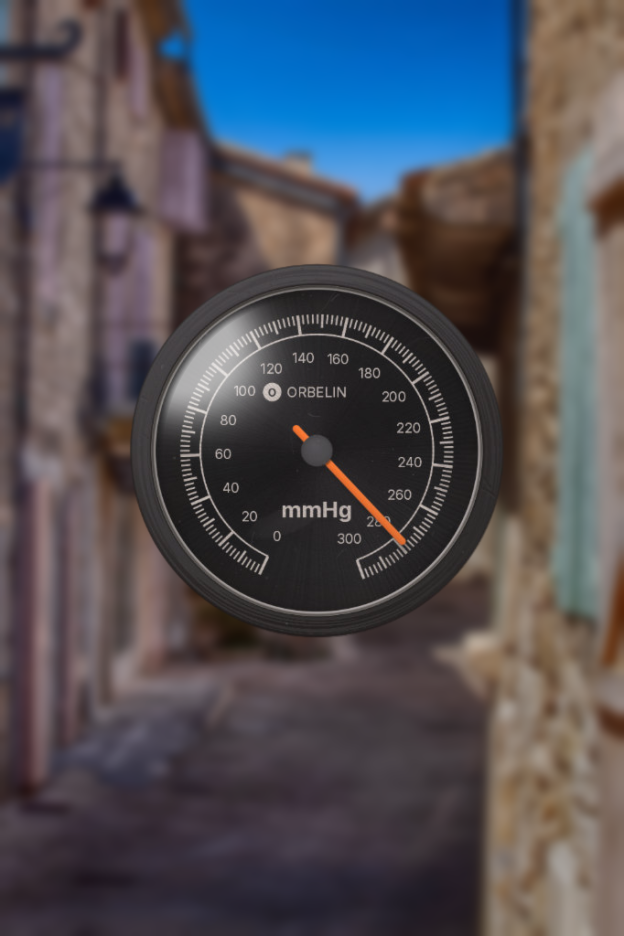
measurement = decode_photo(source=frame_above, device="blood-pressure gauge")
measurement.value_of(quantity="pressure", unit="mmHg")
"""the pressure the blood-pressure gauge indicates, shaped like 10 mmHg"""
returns 278 mmHg
